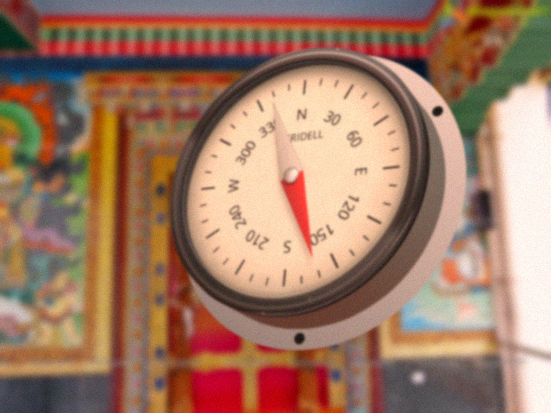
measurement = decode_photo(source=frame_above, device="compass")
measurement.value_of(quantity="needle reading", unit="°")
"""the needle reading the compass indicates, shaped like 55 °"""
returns 160 °
